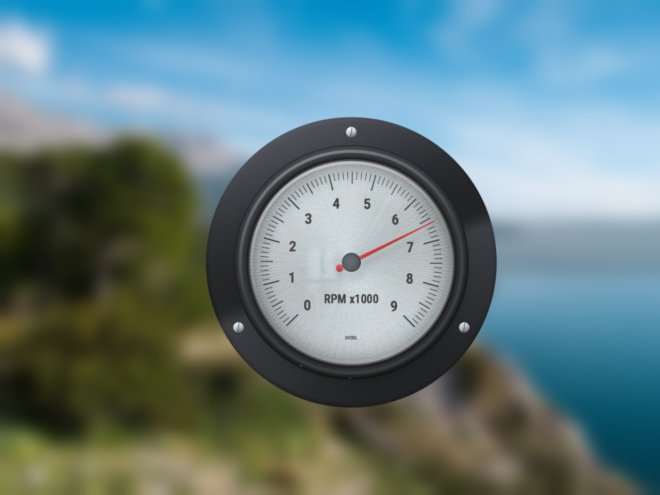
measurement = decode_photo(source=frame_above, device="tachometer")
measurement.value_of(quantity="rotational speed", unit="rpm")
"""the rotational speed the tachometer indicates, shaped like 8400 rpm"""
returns 6600 rpm
